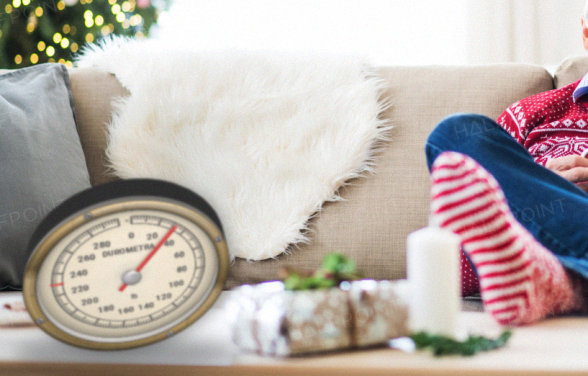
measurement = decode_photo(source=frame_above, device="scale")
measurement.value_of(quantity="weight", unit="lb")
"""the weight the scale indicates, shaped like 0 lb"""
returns 30 lb
